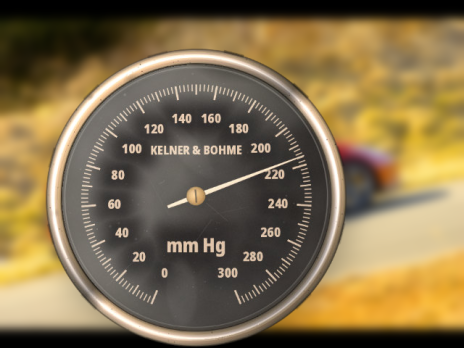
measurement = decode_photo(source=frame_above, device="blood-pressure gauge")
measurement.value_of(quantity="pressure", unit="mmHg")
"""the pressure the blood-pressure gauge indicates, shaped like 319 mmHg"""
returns 216 mmHg
